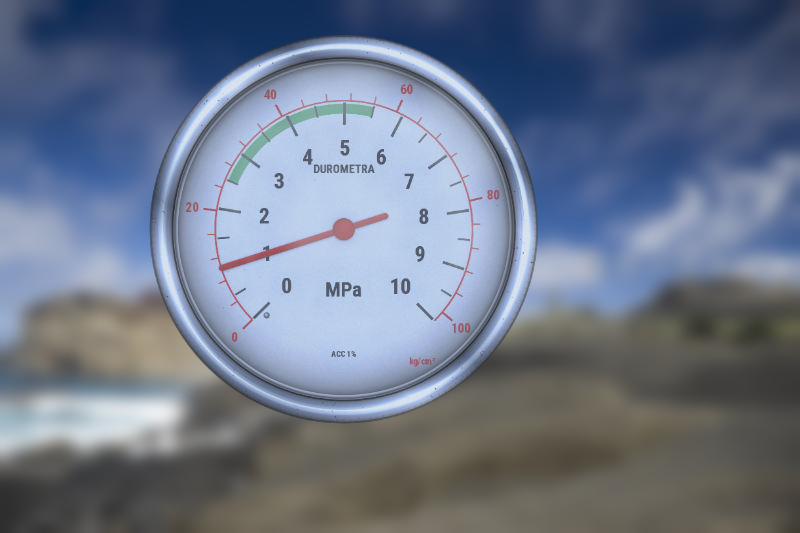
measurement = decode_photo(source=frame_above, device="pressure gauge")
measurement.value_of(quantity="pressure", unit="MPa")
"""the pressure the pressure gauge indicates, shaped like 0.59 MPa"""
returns 1 MPa
